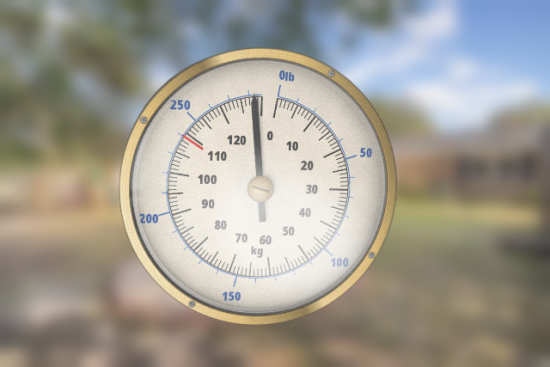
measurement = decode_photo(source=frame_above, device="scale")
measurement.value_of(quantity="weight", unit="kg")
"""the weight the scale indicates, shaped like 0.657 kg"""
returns 128 kg
